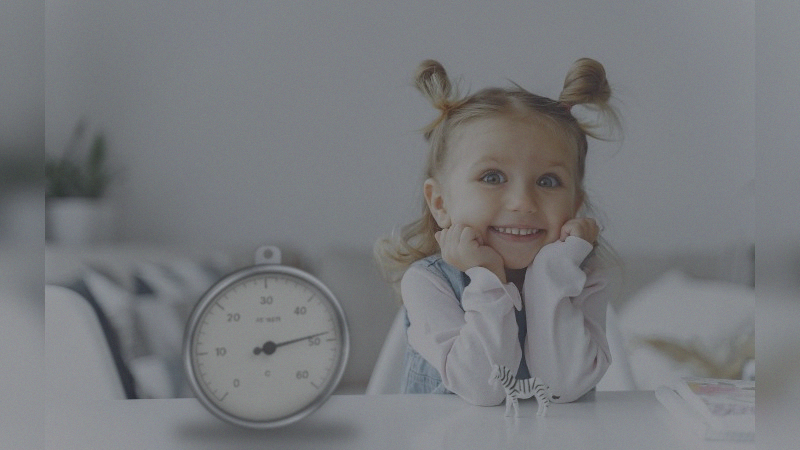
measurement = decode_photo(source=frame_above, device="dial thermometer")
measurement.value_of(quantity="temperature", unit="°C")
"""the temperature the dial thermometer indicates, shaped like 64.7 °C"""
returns 48 °C
